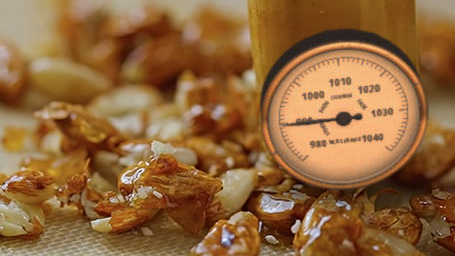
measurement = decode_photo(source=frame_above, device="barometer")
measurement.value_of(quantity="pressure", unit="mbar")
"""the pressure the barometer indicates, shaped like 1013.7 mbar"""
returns 990 mbar
